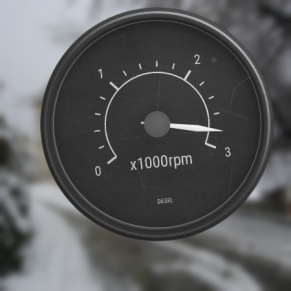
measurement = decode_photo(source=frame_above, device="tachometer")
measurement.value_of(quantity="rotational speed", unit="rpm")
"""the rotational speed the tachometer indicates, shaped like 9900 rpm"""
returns 2800 rpm
